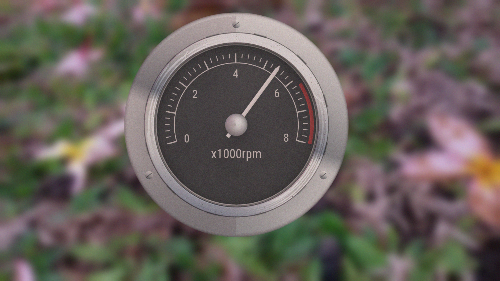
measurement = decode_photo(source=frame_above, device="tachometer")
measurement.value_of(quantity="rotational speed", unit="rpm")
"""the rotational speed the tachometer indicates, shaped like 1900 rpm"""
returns 5400 rpm
